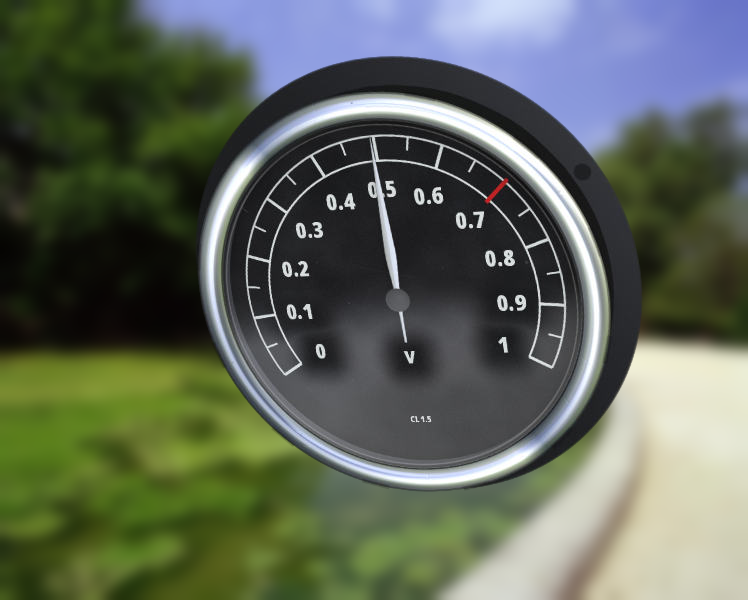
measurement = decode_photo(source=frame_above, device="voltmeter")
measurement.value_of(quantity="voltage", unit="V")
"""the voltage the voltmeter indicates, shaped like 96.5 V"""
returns 0.5 V
